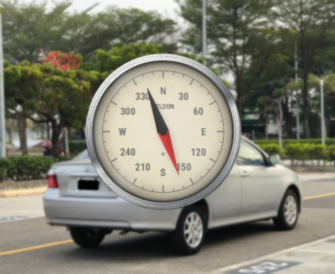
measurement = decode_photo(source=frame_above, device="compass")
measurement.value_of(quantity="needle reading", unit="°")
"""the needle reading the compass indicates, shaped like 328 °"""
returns 160 °
